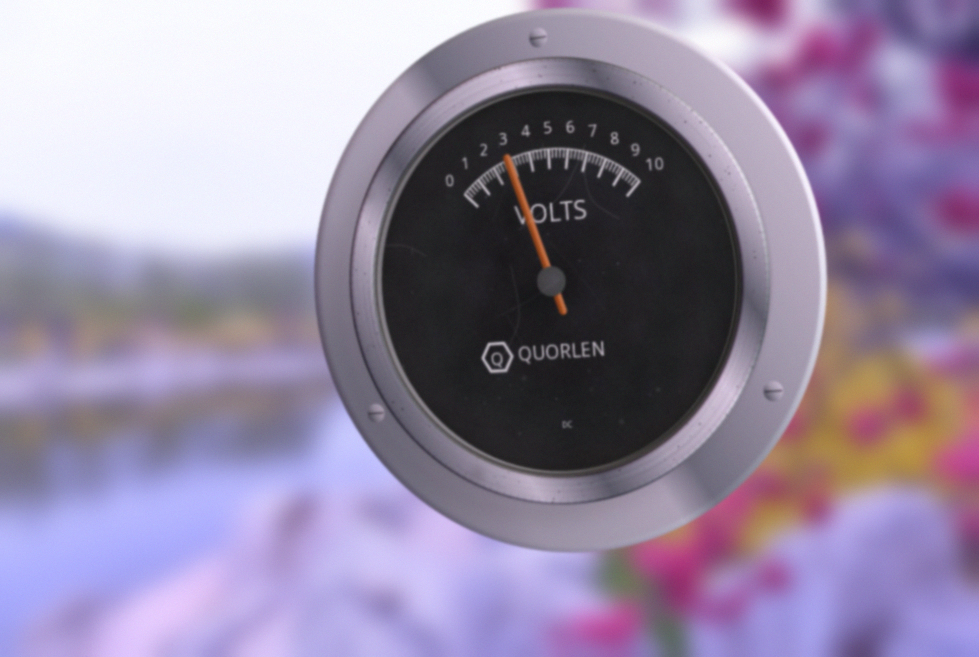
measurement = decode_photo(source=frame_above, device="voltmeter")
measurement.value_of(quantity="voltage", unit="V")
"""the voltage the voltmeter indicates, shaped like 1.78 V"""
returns 3 V
